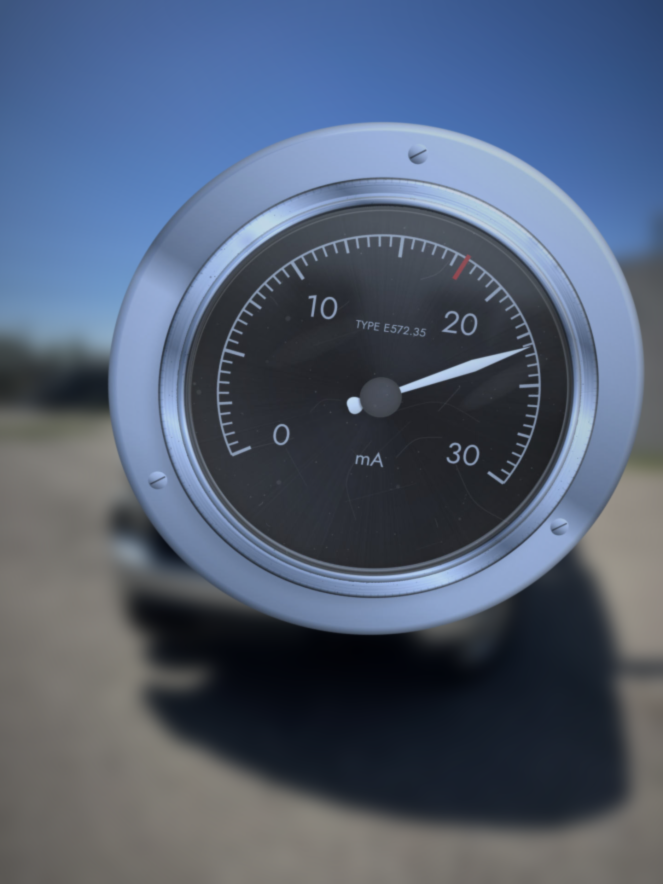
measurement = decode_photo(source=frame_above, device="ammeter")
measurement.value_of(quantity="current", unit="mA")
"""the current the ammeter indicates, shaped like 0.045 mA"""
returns 23 mA
